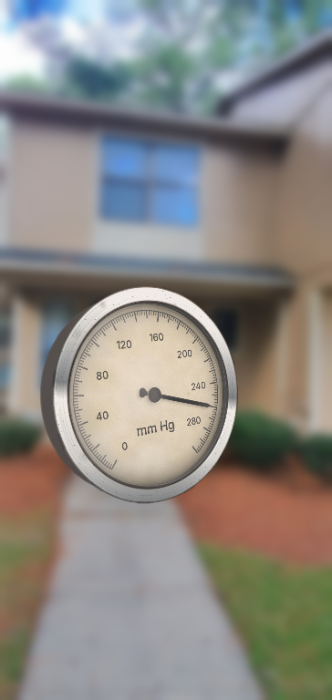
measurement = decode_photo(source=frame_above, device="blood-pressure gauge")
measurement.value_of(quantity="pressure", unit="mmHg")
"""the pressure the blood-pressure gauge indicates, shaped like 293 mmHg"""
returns 260 mmHg
